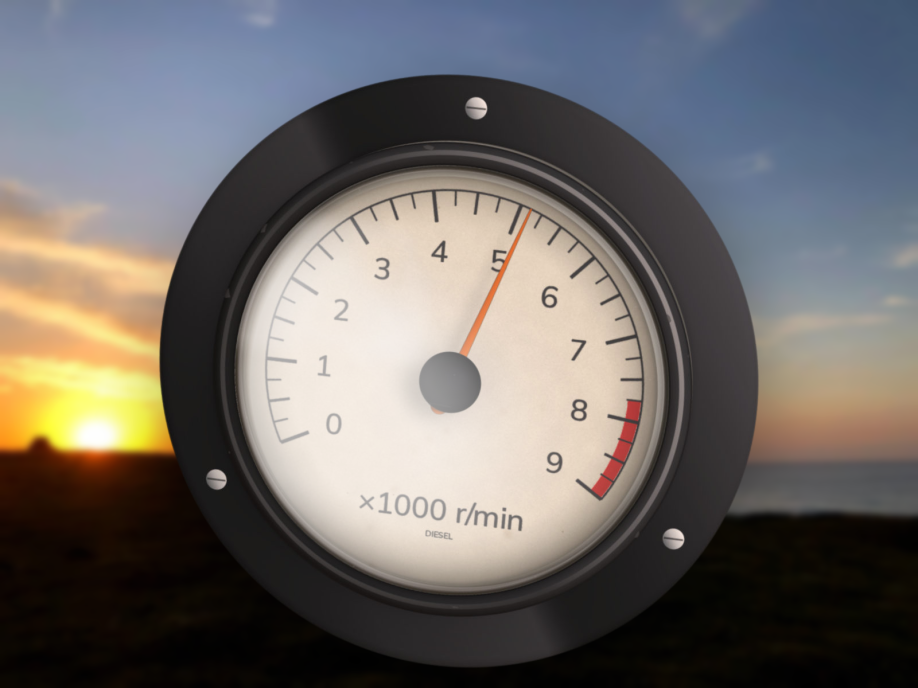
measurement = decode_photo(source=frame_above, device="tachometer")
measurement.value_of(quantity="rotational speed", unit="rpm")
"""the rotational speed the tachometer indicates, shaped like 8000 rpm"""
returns 5125 rpm
